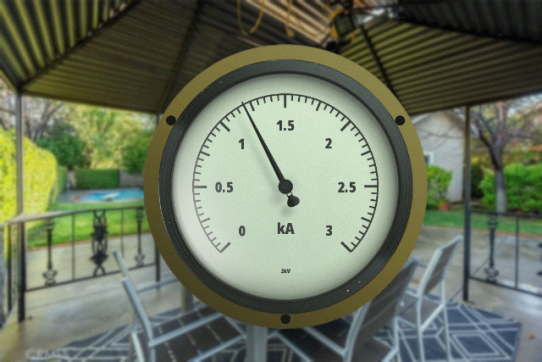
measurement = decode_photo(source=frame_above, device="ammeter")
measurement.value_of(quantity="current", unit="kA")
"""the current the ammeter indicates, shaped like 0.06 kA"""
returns 1.2 kA
